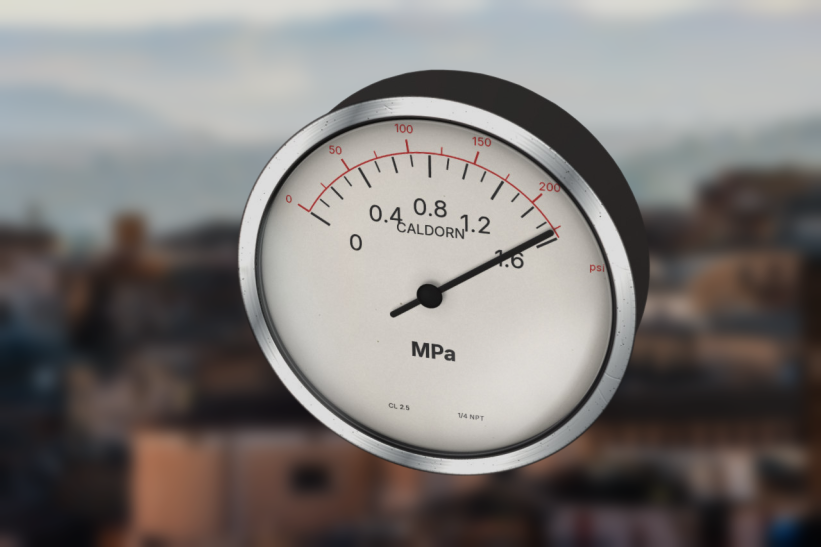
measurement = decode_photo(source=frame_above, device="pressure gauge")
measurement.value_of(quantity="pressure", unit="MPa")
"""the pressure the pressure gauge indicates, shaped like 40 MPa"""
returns 1.55 MPa
